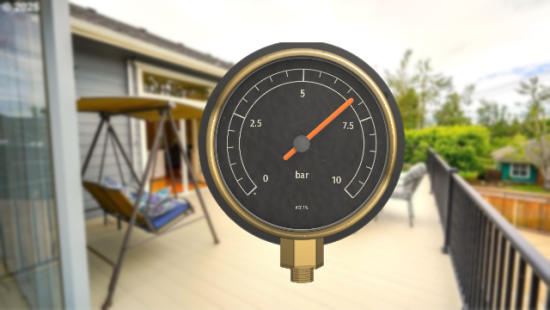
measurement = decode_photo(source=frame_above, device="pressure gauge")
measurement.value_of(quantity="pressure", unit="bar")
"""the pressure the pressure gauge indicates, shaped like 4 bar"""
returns 6.75 bar
